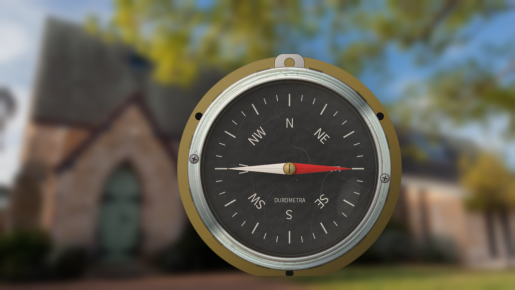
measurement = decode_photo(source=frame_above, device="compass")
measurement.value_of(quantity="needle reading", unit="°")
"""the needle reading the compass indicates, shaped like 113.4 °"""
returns 90 °
